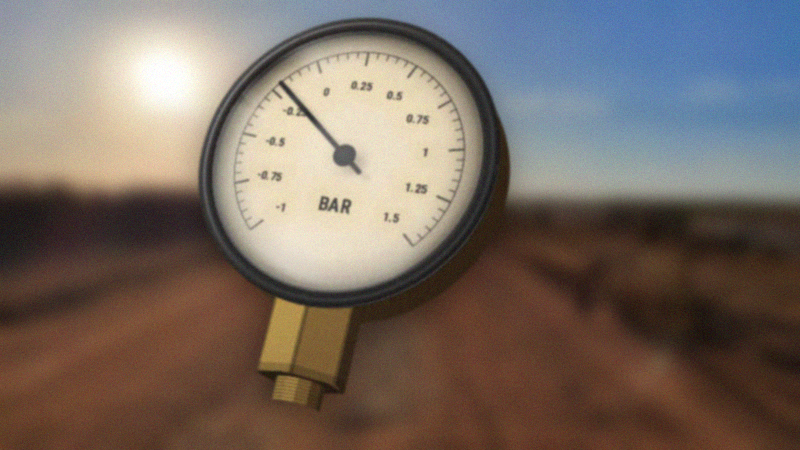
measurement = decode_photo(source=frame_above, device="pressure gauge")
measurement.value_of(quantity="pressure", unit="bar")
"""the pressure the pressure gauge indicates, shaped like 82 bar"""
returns -0.2 bar
